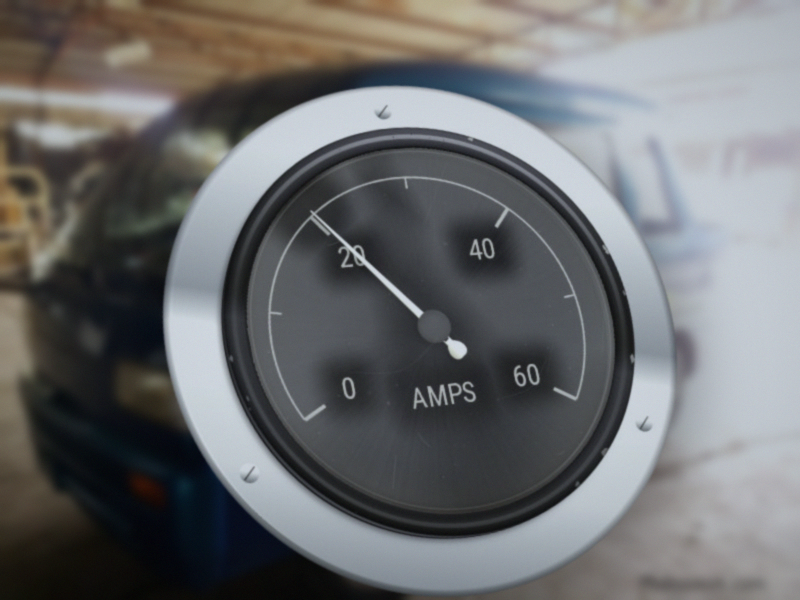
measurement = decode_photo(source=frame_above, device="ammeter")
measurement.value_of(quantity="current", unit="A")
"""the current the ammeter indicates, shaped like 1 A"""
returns 20 A
